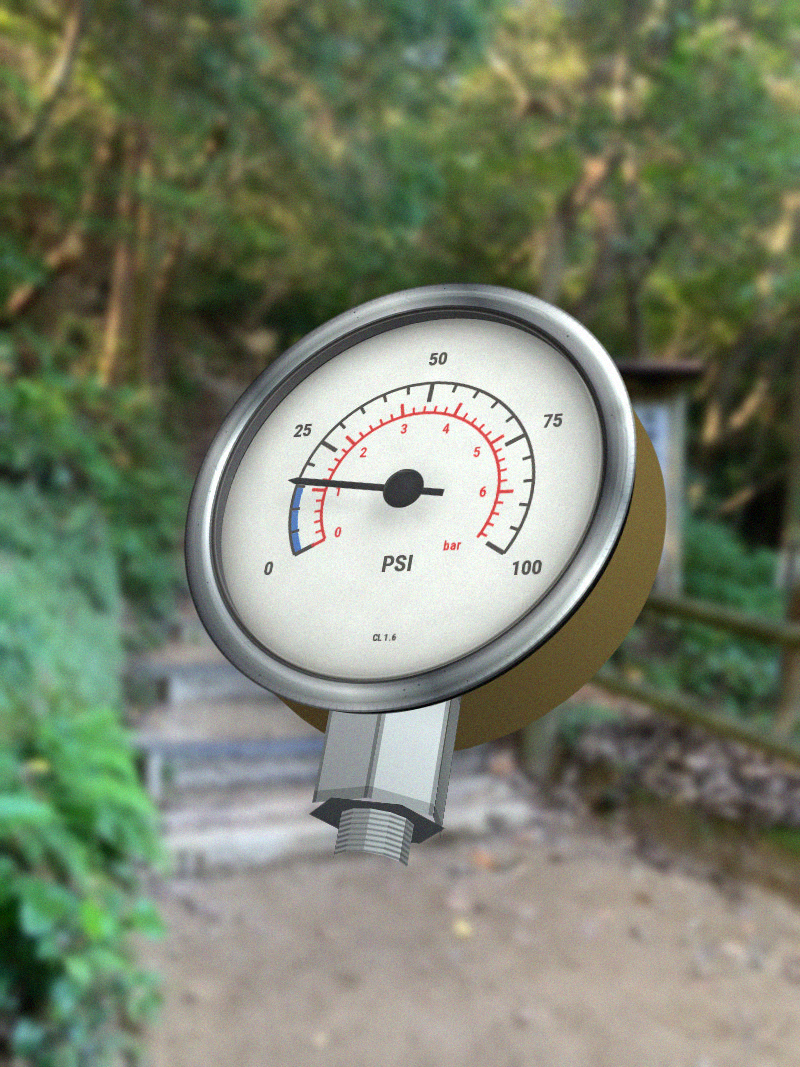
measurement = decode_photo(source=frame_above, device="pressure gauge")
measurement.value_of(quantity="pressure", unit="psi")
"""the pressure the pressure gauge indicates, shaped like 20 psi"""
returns 15 psi
